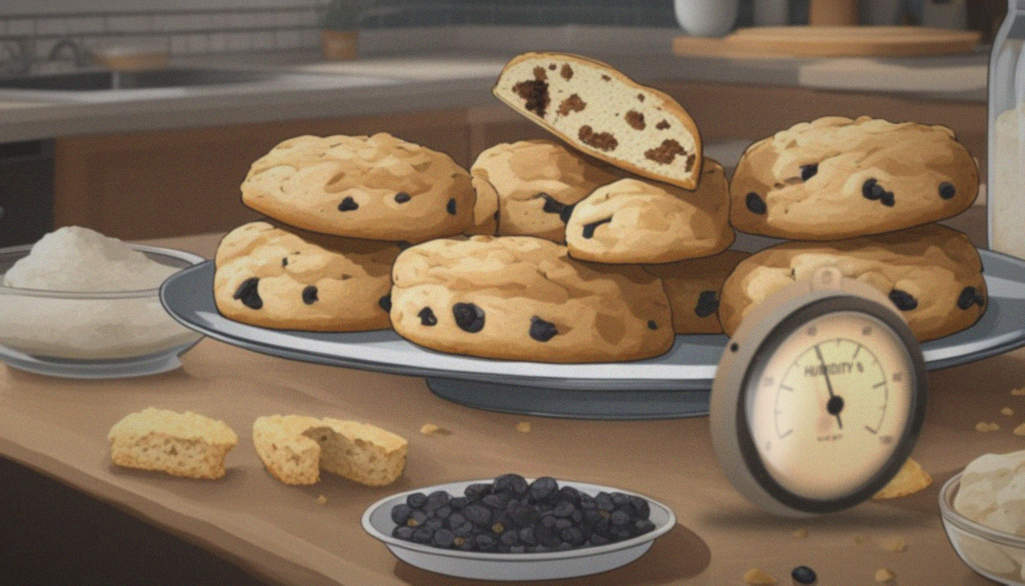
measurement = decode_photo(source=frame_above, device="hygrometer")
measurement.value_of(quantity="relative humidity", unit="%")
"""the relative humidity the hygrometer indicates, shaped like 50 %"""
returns 40 %
